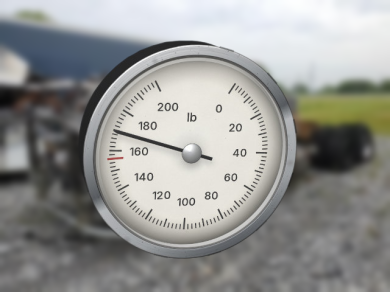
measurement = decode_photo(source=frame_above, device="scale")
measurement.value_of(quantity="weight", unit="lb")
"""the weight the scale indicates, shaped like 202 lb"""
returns 170 lb
